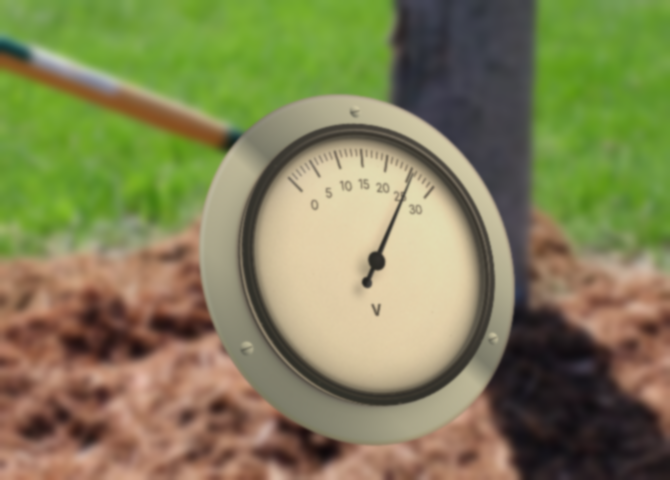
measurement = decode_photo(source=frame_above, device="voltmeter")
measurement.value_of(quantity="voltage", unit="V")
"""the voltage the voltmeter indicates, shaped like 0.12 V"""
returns 25 V
